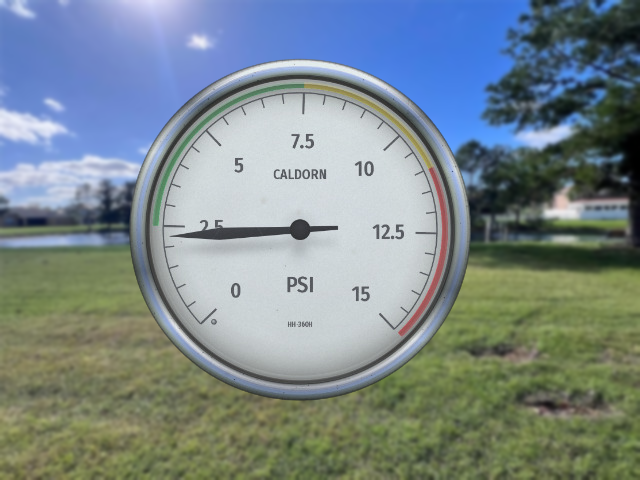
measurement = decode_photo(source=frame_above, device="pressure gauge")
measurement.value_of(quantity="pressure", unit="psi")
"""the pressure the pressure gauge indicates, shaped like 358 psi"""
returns 2.25 psi
